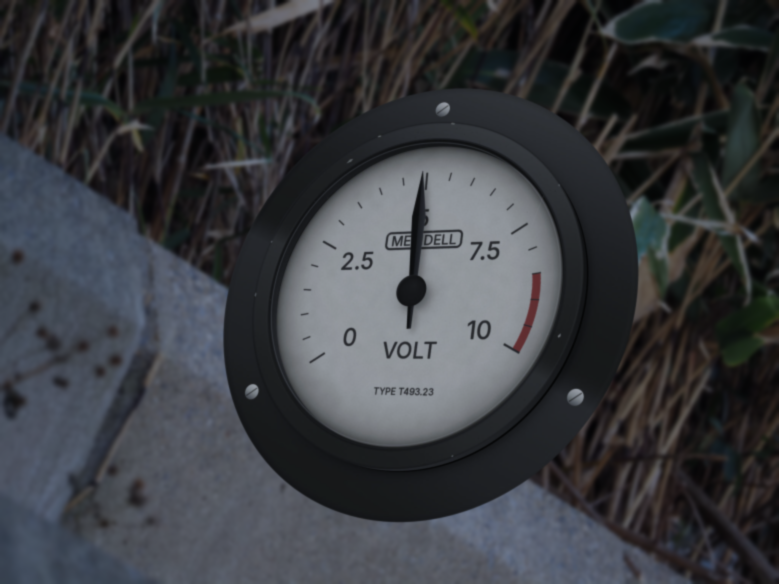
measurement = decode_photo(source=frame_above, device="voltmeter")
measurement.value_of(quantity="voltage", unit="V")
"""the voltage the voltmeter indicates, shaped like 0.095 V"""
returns 5 V
